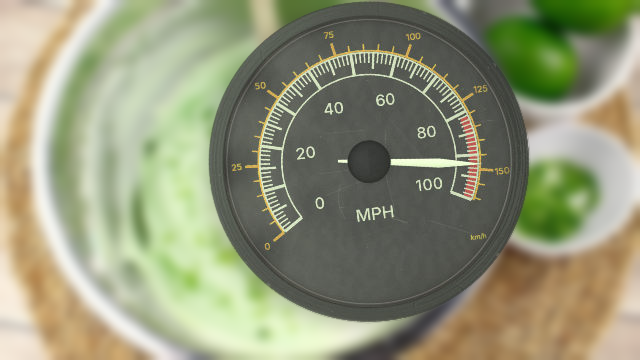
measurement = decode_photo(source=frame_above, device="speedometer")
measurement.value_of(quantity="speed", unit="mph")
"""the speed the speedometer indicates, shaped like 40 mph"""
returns 92 mph
